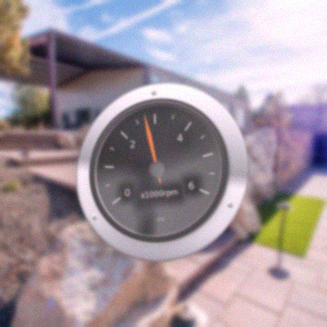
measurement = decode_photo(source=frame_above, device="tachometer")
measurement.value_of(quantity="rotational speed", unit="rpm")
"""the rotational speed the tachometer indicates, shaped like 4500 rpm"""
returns 2750 rpm
